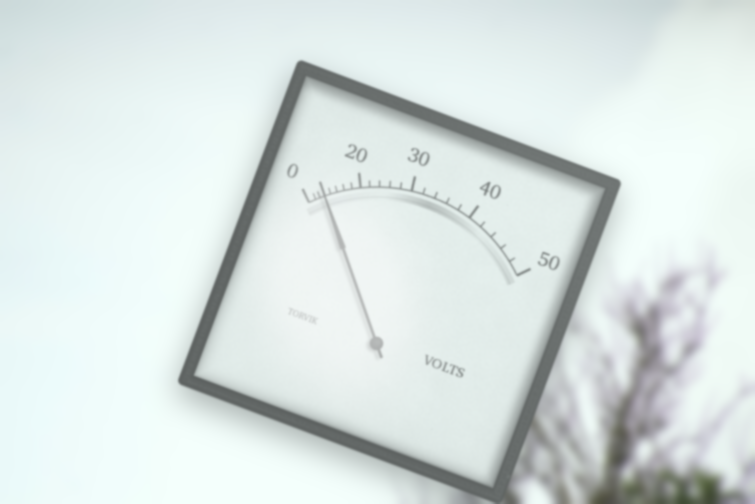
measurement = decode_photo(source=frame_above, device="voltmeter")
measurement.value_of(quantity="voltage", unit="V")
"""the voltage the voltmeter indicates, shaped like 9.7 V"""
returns 10 V
